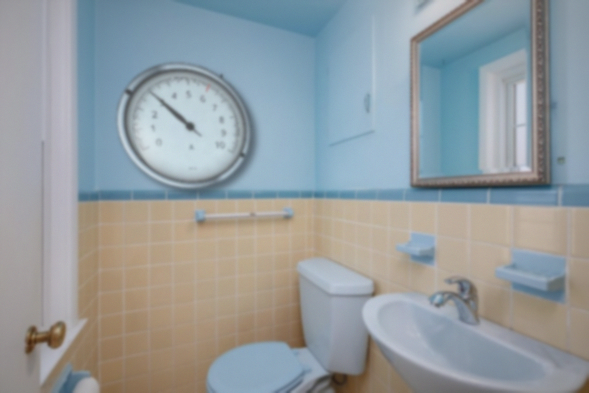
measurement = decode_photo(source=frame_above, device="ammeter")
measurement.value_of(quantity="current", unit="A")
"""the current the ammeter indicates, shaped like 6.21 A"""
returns 3 A
